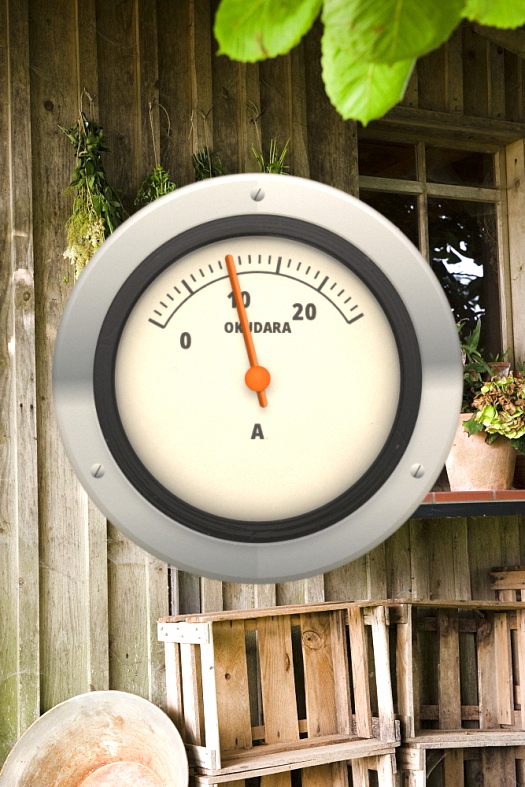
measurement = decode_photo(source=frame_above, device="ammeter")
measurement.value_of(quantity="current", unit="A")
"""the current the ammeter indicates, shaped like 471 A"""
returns 10 A
